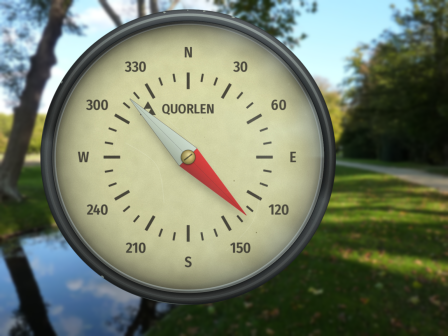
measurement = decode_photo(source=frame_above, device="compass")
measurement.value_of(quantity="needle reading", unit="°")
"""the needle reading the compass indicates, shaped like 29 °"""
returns 135 °
